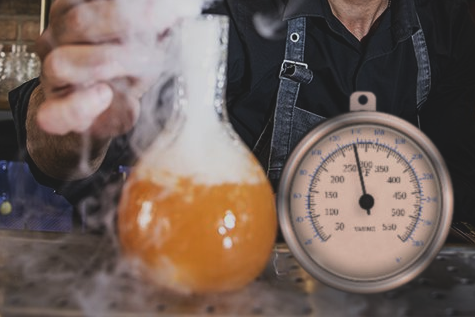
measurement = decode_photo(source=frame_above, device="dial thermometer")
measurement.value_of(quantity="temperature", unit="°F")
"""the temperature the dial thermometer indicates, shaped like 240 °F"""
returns 275 °F
